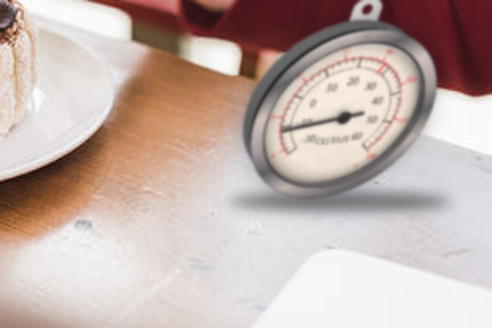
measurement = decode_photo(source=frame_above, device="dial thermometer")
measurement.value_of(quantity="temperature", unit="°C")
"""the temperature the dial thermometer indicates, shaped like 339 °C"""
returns -10 °C
